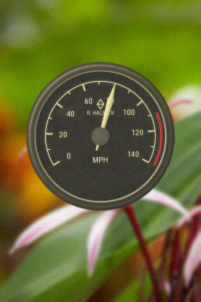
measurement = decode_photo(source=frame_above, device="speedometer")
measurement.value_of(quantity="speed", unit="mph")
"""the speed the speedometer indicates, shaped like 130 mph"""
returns 80 mph
